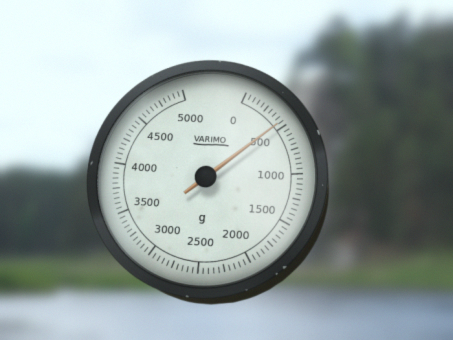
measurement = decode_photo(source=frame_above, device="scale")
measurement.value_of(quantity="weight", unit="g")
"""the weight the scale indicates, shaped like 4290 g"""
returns 450 g
